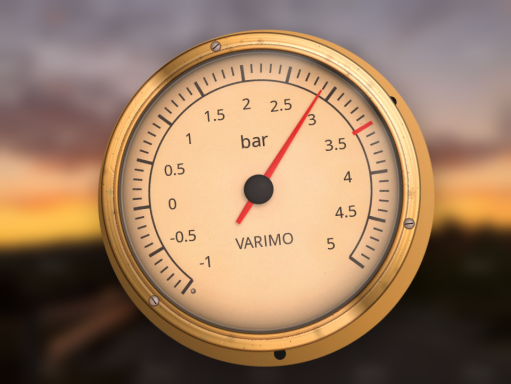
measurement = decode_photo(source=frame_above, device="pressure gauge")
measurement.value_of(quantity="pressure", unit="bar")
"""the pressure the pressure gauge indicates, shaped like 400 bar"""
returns 2.9 bar
